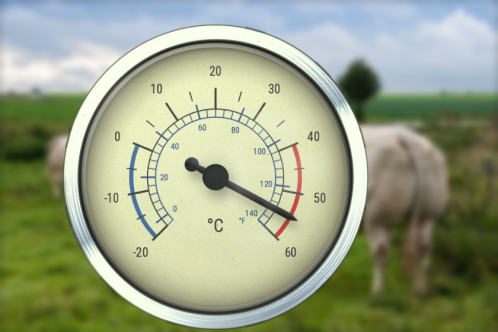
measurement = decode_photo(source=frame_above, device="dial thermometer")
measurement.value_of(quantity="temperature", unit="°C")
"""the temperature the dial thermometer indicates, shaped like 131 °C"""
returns 55 °C
